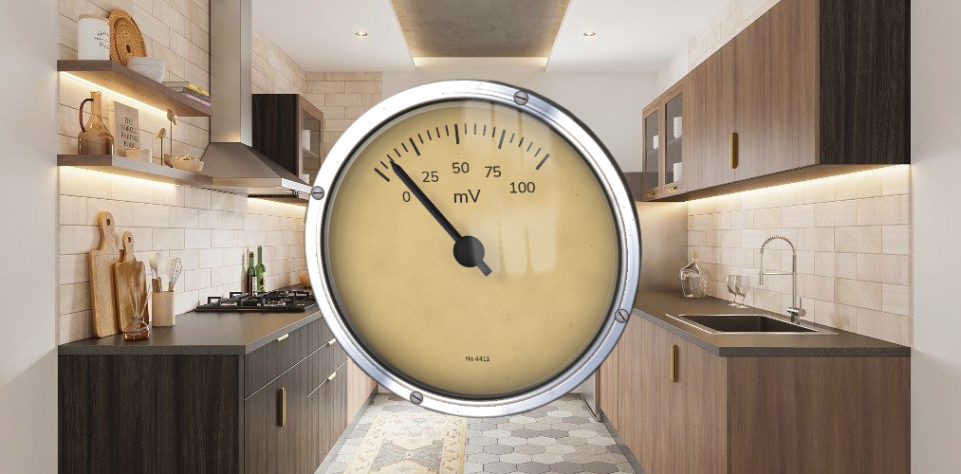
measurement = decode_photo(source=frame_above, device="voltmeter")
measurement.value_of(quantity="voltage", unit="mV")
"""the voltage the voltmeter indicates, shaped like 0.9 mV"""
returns 10 mV
